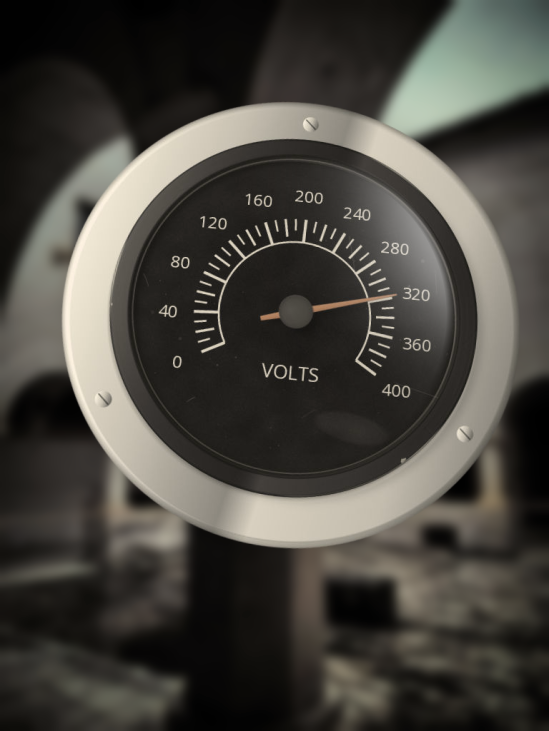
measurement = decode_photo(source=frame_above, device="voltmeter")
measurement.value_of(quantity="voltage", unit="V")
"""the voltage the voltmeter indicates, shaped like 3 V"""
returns 320 V
